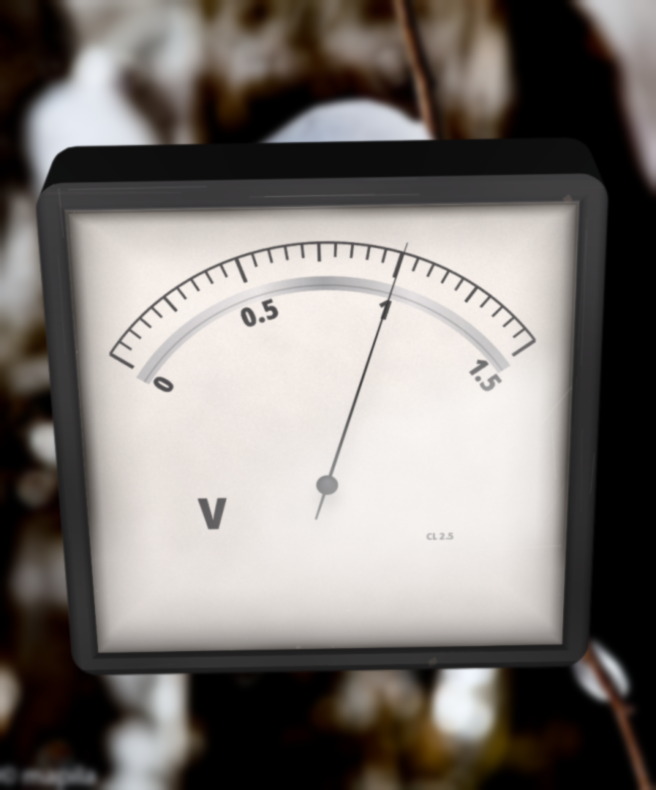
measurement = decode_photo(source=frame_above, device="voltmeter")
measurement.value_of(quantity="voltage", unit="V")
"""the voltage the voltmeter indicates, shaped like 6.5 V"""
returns 1 V
